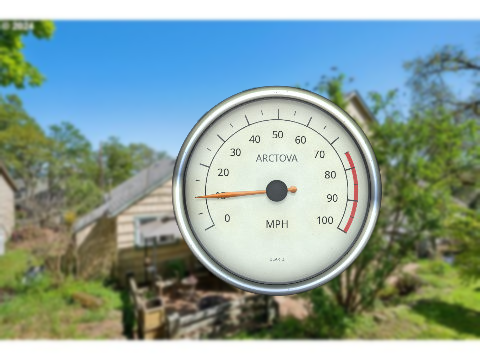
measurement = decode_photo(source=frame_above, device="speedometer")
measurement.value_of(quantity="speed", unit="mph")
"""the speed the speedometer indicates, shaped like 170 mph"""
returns 10 mph
